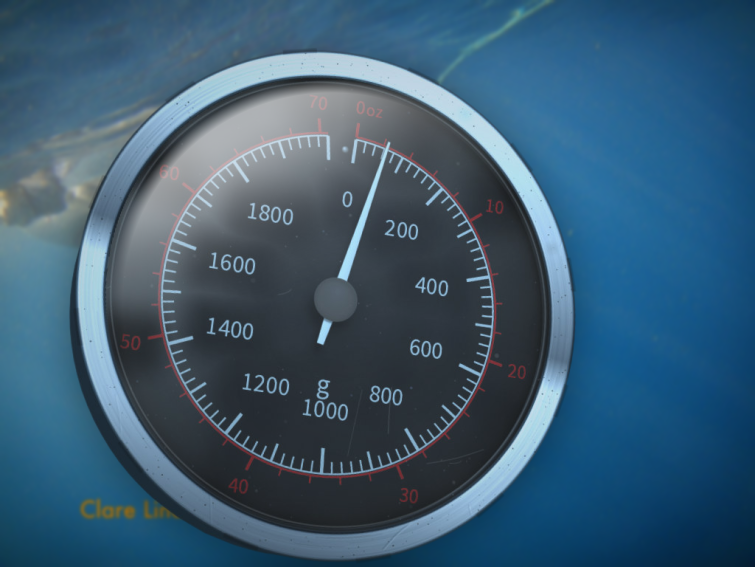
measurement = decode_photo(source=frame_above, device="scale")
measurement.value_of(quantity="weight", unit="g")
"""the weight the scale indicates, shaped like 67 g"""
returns 60 g
